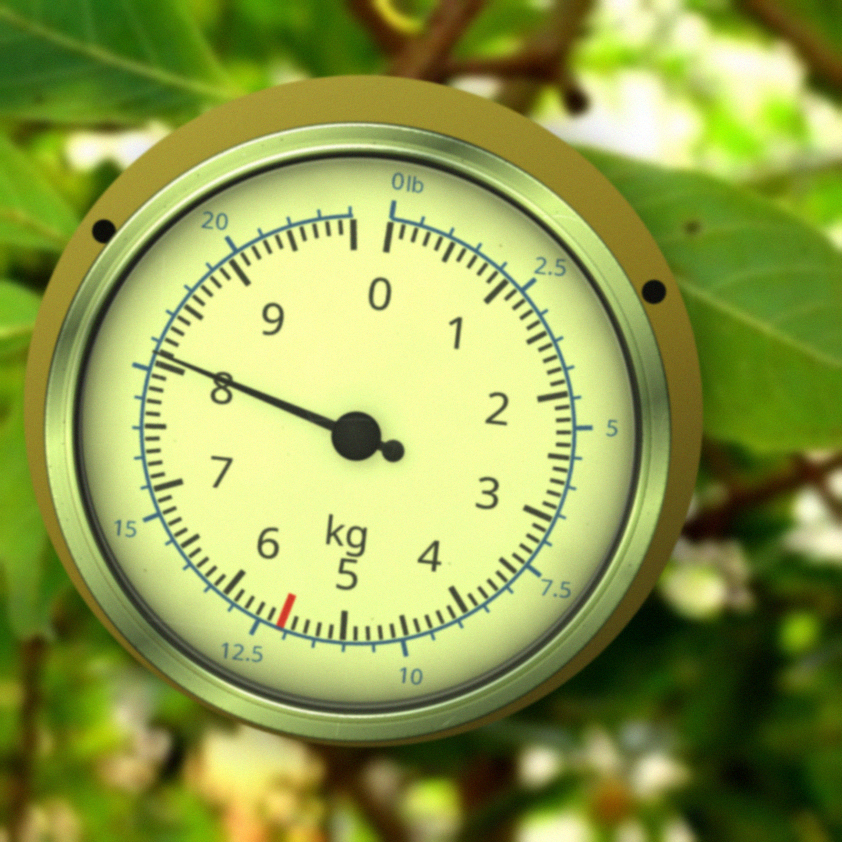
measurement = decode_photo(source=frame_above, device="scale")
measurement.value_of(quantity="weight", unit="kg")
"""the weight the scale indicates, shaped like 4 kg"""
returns 8.1 kg
